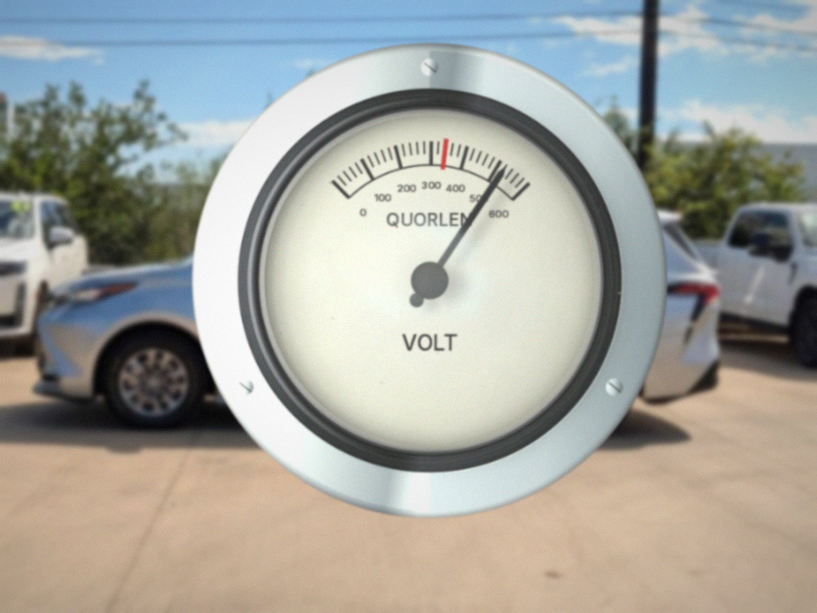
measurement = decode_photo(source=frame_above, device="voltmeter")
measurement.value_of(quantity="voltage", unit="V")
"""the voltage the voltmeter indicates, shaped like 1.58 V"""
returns 520 V
